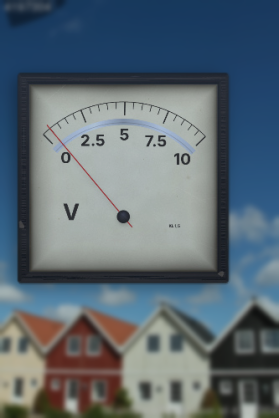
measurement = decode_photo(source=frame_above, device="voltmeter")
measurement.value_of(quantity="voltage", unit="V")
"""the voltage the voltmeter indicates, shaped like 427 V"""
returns 0.5 V
